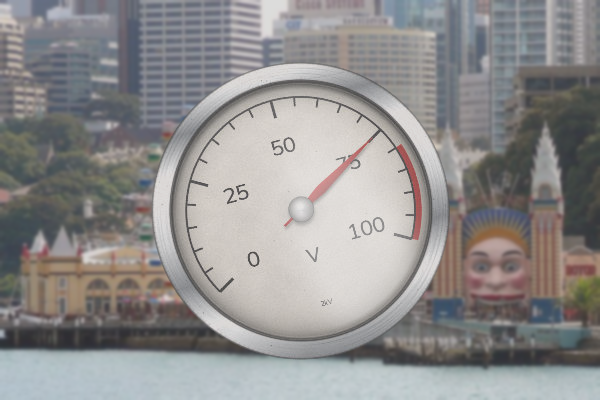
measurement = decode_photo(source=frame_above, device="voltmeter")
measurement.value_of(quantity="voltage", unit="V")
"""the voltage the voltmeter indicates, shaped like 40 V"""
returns 75 V
